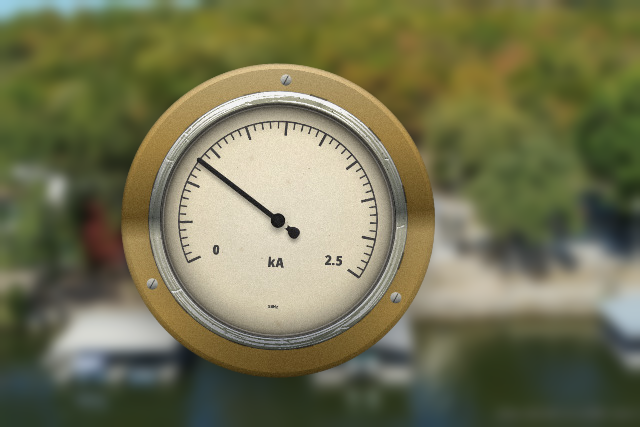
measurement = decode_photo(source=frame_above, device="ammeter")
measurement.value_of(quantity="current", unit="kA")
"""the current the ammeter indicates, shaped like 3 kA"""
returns 0.65 kA
